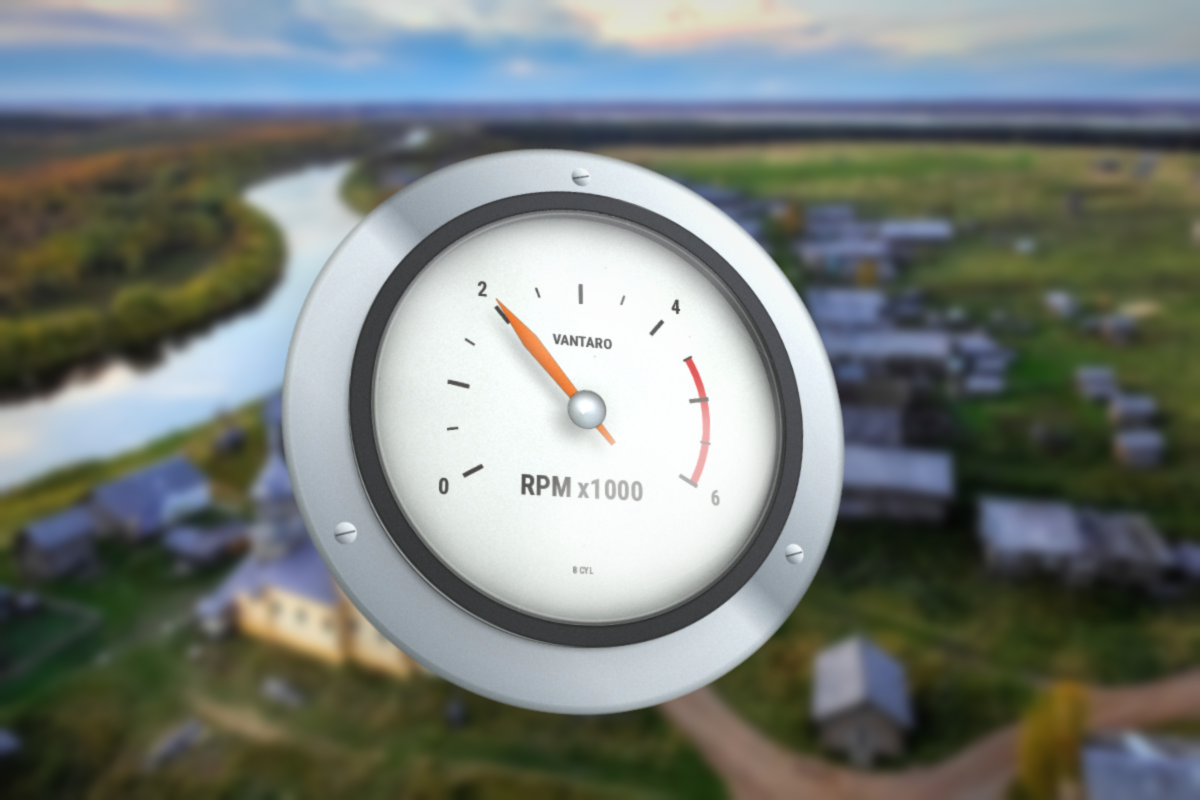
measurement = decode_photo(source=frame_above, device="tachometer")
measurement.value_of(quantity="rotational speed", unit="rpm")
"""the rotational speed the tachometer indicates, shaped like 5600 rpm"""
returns 2000 rpm
